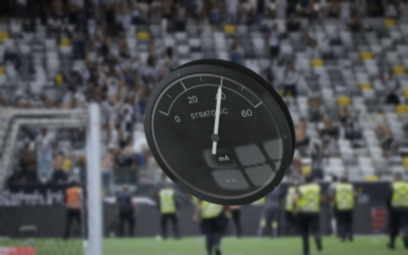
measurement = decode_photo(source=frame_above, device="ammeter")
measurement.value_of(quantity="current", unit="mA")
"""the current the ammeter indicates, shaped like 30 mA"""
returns 40 mA
